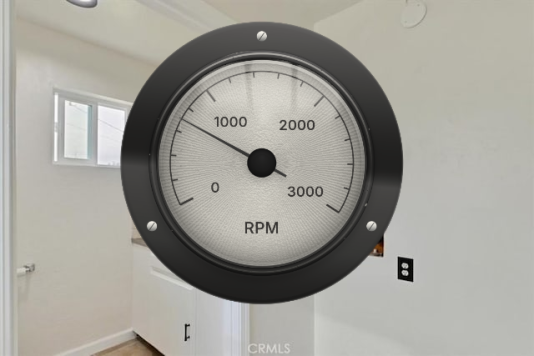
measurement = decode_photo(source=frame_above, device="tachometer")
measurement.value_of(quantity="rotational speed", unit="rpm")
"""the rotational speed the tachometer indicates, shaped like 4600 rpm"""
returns 700 rpm
